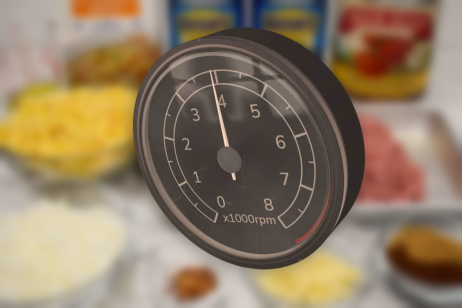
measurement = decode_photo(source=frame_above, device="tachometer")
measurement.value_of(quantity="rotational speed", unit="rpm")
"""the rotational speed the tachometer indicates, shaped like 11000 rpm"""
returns 4000 rpm
